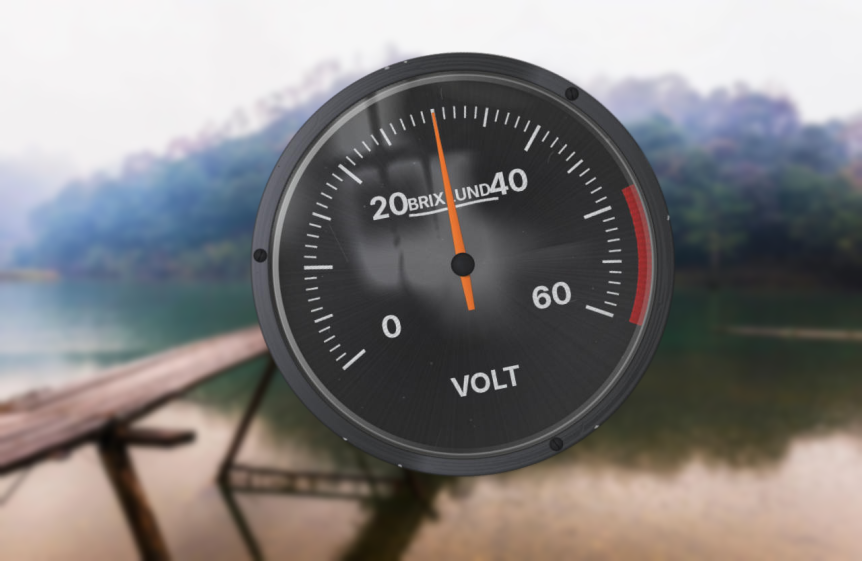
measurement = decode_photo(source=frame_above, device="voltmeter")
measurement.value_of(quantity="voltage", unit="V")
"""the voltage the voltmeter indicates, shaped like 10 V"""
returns 30 V
